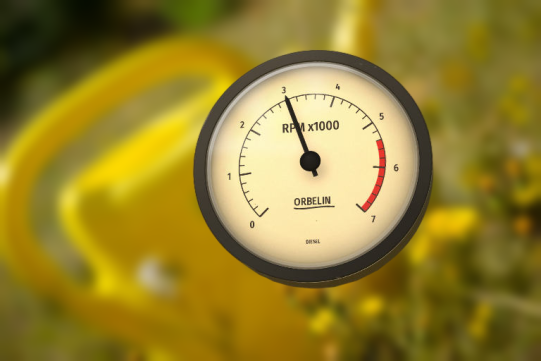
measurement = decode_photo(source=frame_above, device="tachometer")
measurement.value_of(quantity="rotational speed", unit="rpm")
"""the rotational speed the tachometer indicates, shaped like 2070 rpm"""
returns 3000 rpm
